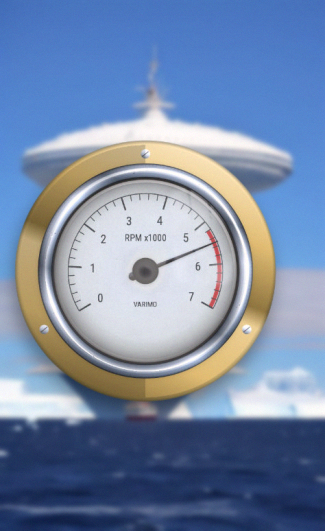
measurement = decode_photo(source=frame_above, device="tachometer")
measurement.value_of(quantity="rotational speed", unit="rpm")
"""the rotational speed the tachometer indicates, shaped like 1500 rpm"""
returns 5500 rpm
